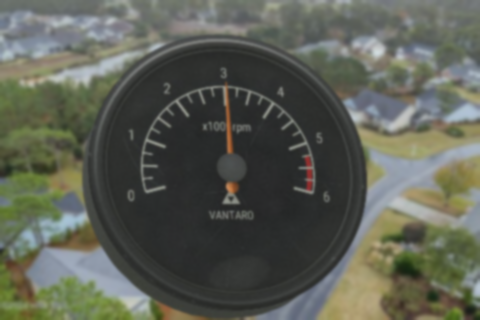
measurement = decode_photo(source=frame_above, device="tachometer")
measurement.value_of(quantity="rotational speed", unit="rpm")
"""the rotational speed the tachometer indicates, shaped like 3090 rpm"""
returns 3000 rpm
